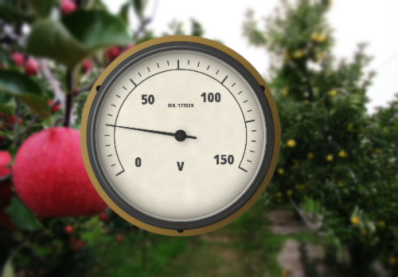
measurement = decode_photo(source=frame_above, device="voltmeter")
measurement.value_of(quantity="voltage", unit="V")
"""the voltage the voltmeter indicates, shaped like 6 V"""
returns 25 V
